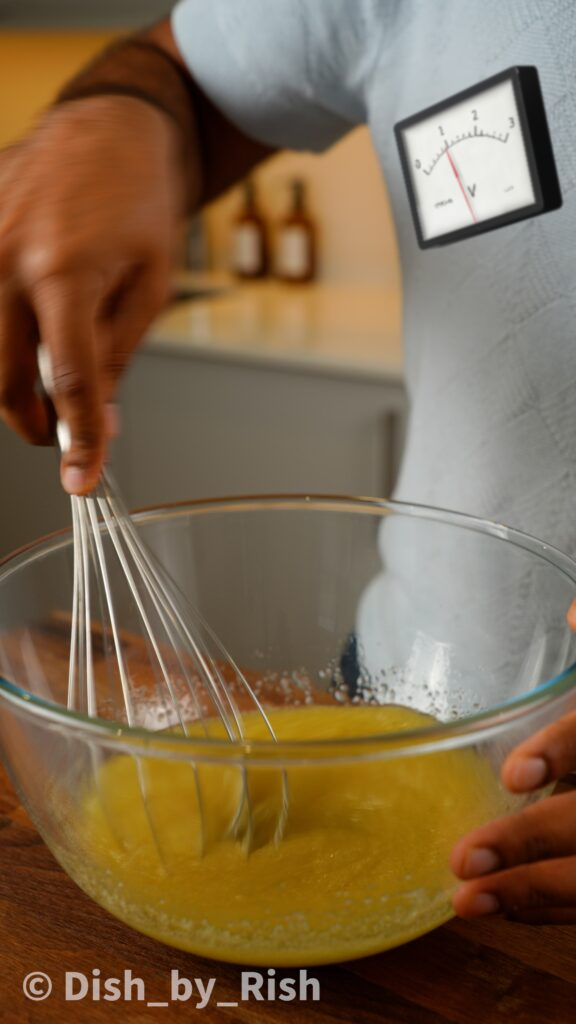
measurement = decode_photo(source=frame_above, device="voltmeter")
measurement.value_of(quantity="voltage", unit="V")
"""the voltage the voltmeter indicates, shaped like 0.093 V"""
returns 1 V
